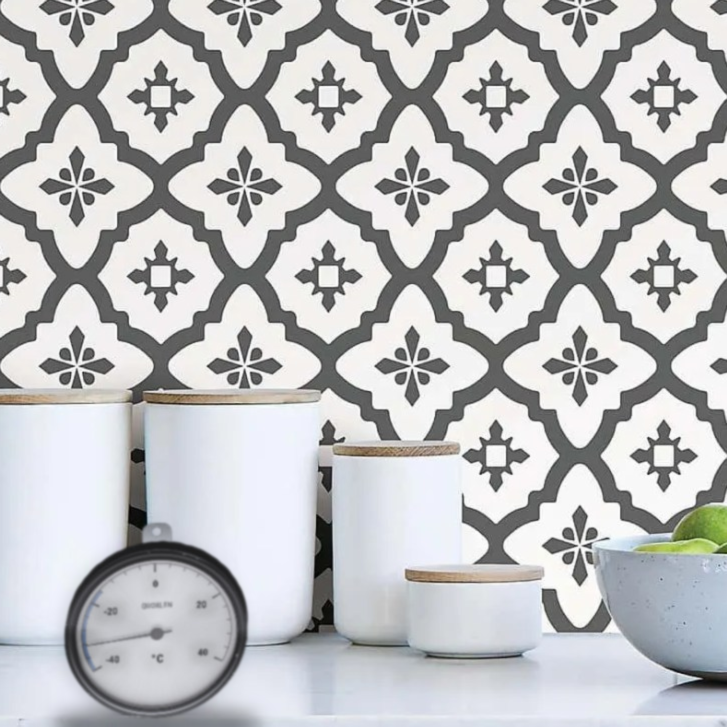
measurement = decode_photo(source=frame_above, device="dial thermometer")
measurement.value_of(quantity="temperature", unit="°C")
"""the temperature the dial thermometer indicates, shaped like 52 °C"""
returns -32 °C
